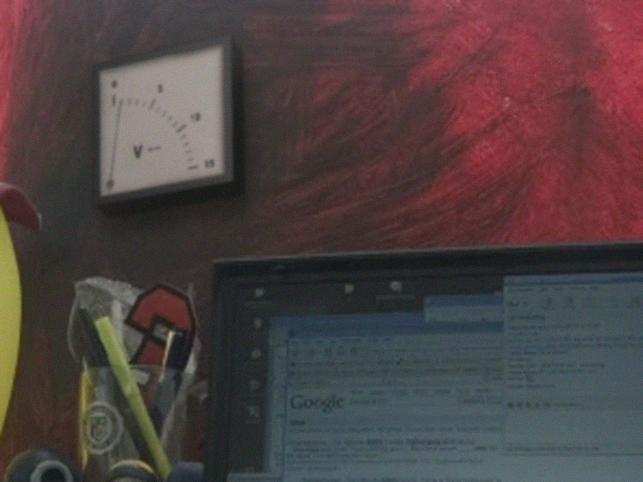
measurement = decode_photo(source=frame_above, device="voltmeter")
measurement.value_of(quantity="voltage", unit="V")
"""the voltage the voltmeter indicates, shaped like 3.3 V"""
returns 1 V
